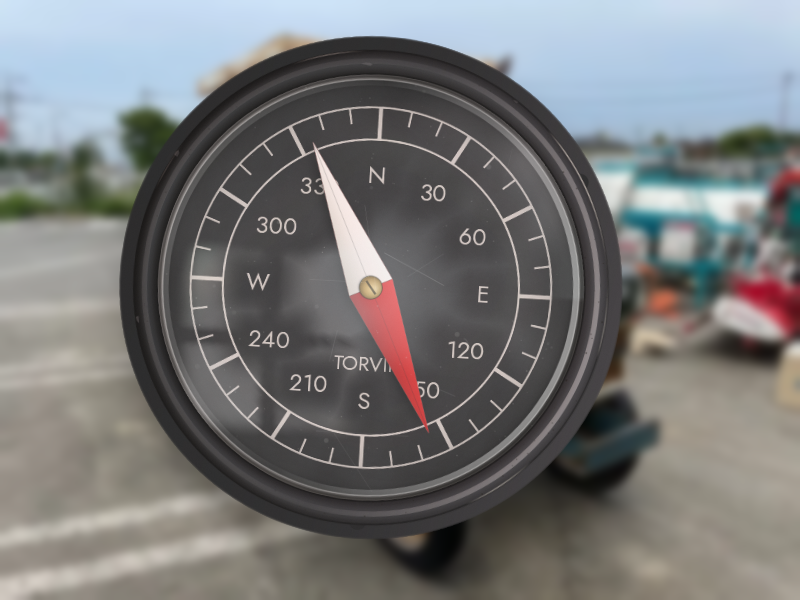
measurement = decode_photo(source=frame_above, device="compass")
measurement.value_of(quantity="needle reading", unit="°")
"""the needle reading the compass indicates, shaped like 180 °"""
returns 155 °
